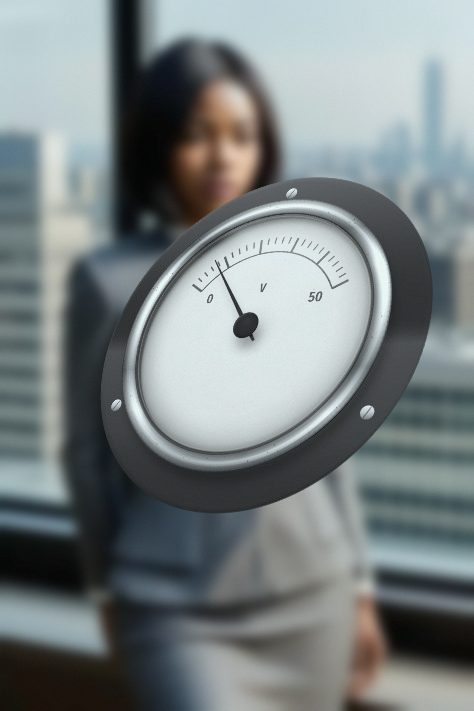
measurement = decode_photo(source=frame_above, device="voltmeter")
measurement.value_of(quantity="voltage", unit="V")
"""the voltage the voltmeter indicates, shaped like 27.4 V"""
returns 8 V
